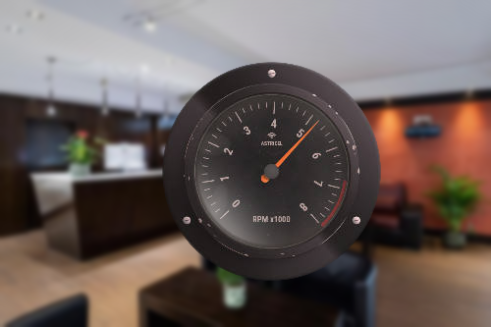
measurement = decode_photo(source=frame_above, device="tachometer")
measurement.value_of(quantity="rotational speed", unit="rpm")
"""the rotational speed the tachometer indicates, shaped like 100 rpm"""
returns 5200 rpm
